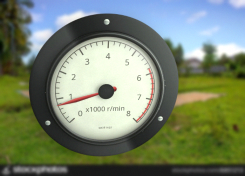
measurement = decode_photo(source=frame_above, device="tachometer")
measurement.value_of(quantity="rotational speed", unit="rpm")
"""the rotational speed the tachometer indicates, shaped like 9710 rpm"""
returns 800 rpm
